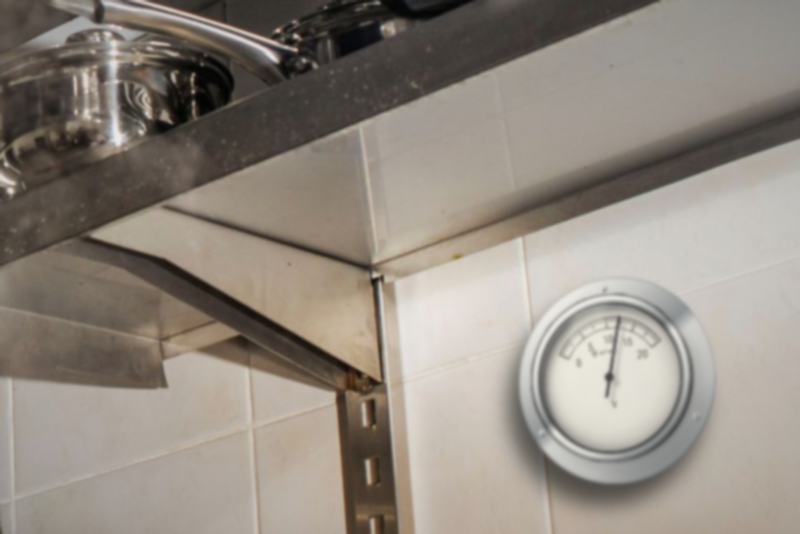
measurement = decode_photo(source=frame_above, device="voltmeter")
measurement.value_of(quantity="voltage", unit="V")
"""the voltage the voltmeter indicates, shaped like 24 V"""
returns 12.5 V
